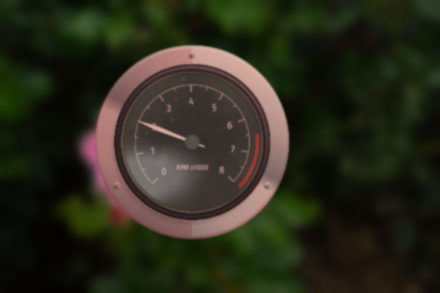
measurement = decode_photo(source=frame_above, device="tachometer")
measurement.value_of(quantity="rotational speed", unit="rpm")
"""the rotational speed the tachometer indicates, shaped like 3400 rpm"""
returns 2000 rpm
